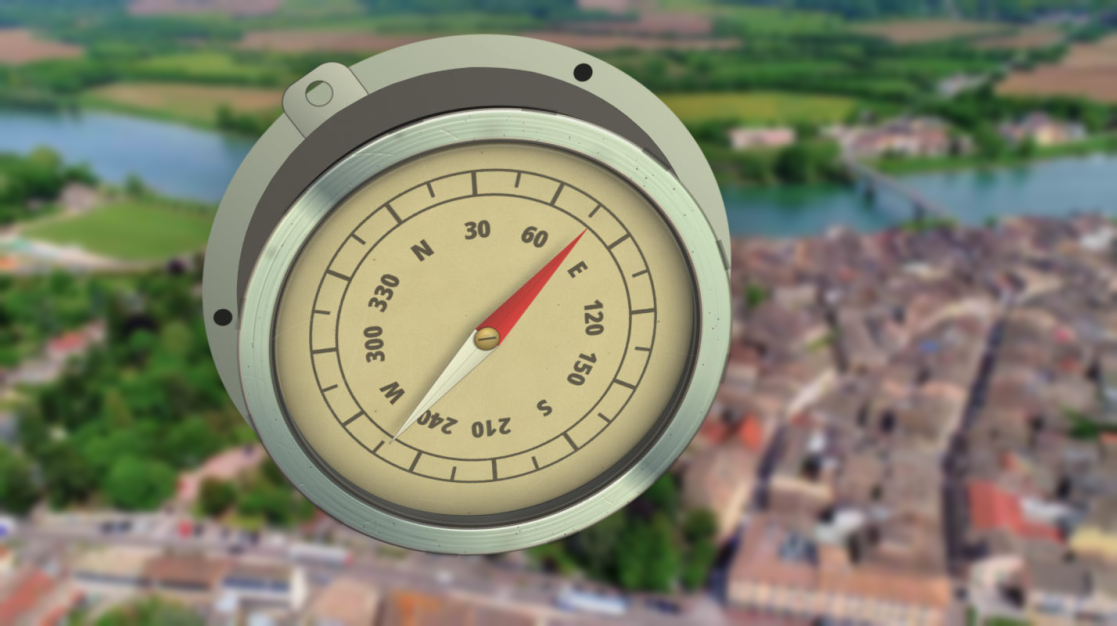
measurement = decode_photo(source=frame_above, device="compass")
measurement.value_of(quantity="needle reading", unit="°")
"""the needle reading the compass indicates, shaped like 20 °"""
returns 75 °
